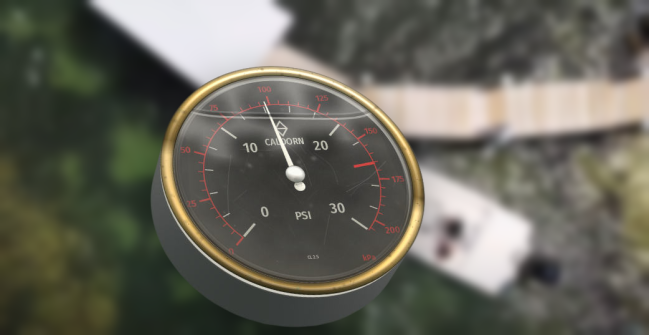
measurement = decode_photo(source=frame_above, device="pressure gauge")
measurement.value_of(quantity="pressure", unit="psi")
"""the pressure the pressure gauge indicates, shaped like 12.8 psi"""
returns 14 psi
